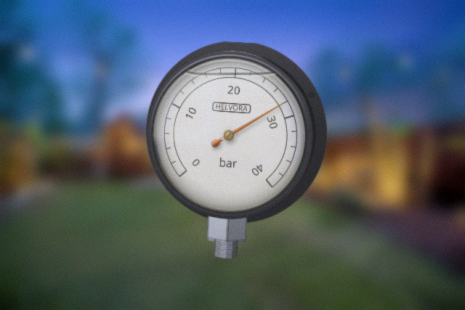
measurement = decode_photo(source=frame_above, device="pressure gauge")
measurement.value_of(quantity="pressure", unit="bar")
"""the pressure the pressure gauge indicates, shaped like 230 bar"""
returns 28 bar
